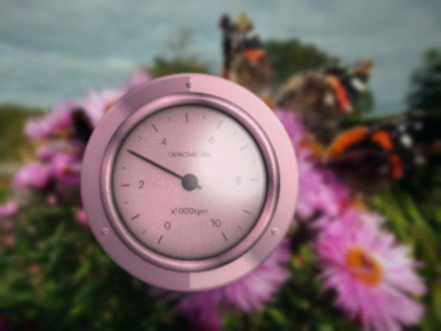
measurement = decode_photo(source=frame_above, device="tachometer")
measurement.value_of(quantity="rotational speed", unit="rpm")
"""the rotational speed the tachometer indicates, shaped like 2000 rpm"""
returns 3000 rpm
